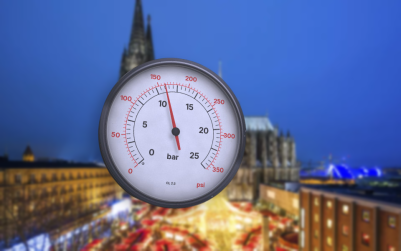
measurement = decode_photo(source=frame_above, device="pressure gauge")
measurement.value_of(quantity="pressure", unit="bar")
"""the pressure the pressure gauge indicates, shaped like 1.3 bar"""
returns 11 bar
